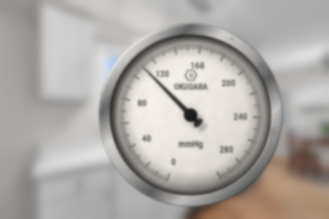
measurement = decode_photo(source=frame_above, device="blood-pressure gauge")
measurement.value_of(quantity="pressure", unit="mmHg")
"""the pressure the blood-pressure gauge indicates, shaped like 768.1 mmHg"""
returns 110 mmHg
